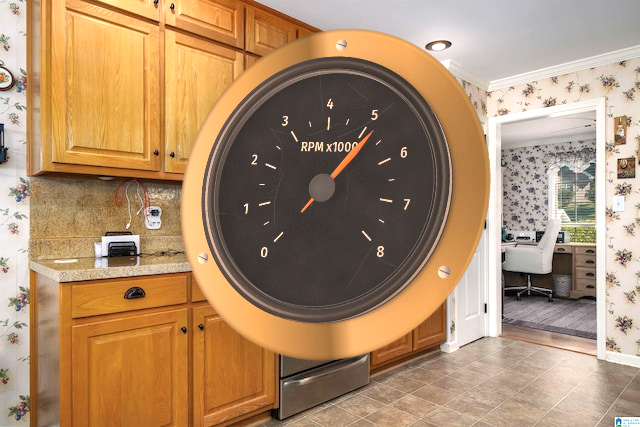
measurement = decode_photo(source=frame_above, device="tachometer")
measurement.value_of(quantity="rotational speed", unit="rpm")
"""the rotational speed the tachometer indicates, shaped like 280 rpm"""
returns 5250 rpm
